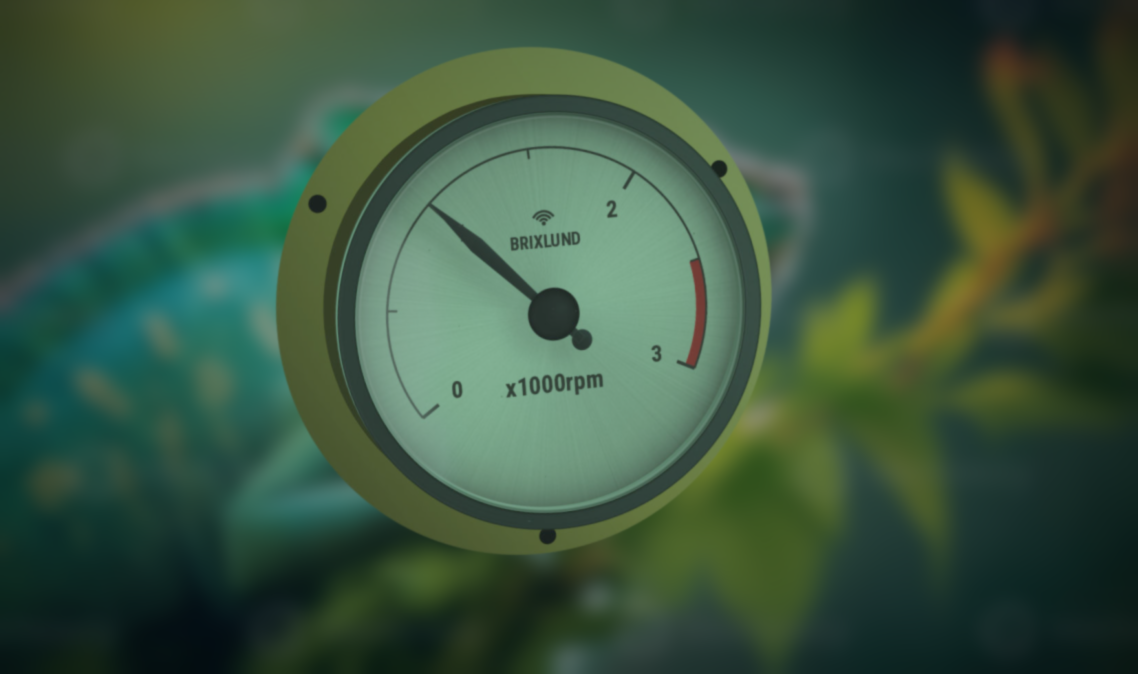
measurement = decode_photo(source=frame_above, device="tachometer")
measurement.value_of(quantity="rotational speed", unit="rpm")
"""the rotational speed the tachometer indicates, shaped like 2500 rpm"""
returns 1000 rpm
